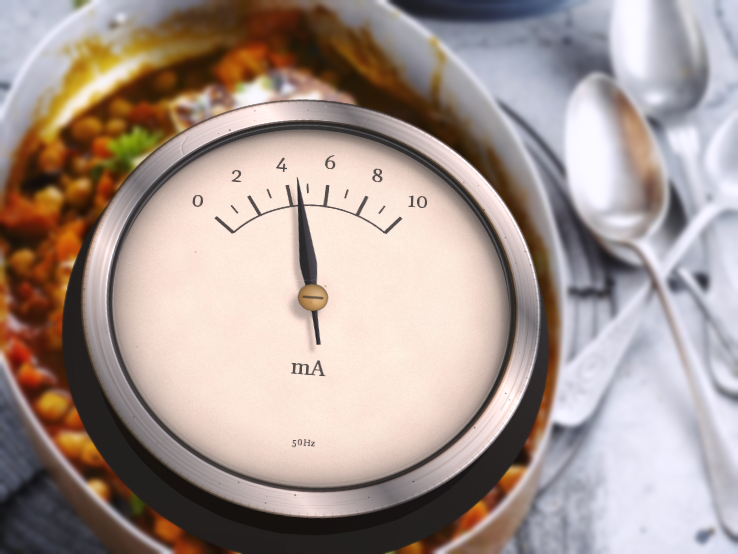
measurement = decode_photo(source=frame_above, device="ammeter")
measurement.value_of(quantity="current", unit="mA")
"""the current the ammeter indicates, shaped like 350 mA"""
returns 4.5 mA
